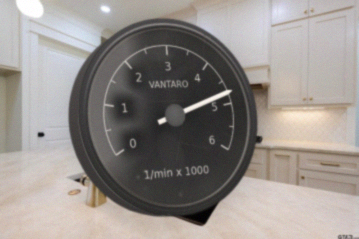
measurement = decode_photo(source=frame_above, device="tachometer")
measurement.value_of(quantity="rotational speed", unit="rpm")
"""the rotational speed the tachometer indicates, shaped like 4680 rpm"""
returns 4750 rpm
